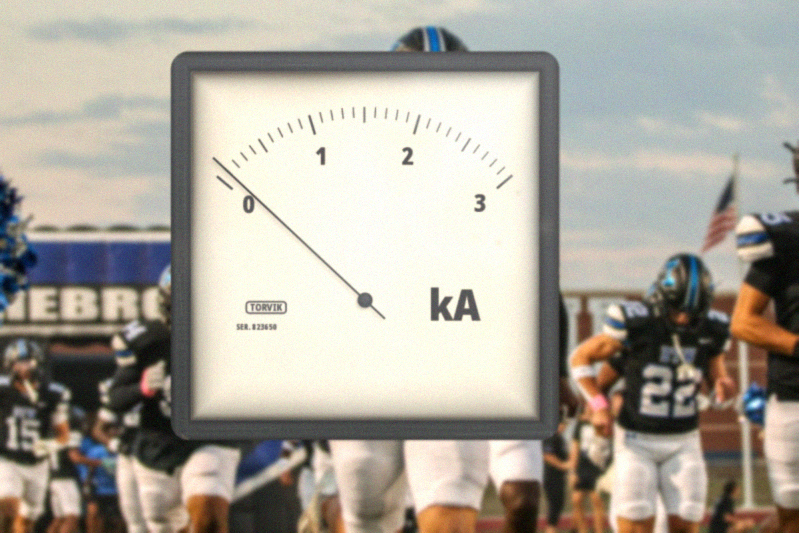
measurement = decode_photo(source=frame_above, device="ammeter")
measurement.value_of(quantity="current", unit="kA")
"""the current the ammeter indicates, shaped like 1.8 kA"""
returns 0.1 kA
